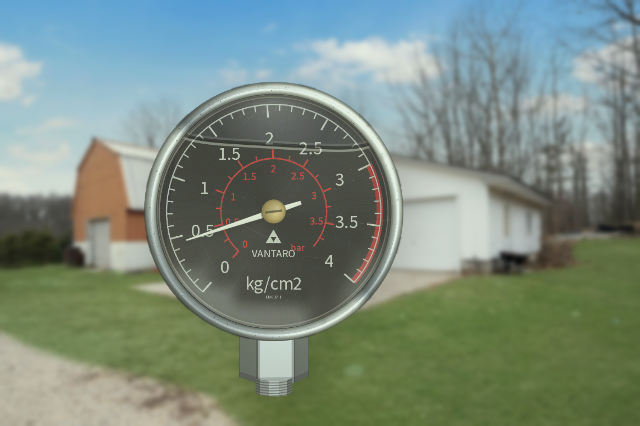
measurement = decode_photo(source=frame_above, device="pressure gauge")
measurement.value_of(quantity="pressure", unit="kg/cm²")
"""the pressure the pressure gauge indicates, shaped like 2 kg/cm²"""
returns 0.45 kg/cm²
